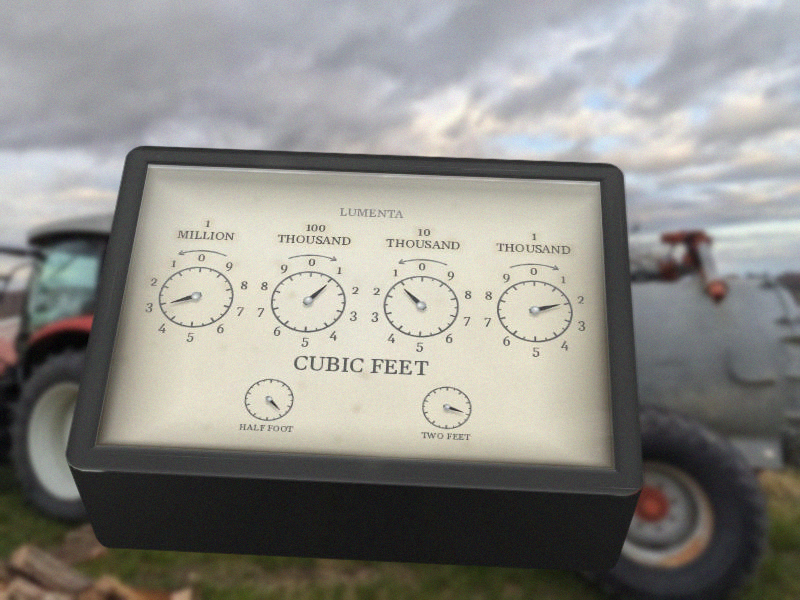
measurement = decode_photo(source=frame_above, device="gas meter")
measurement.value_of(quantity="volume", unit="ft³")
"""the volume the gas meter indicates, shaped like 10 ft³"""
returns 311200 ft³
